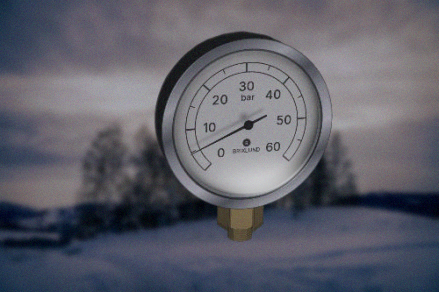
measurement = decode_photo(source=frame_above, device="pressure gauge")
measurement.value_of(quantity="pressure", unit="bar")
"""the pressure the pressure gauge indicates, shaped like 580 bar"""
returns 5 bar
